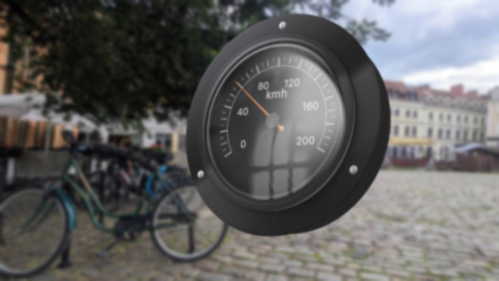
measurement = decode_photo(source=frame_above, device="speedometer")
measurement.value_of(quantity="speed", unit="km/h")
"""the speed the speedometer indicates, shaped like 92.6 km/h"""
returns 60 km/h
